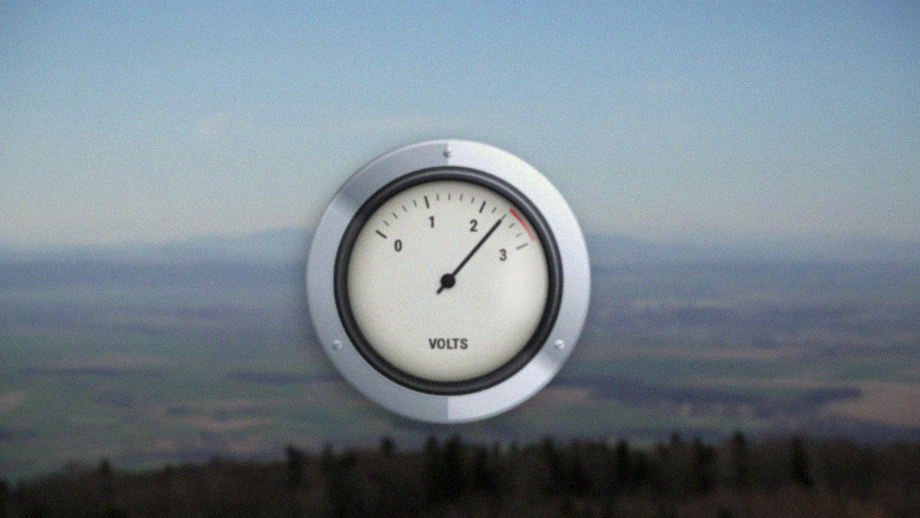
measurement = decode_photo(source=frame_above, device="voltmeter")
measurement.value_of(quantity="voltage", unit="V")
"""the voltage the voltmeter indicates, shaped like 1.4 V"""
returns 2.4 V
